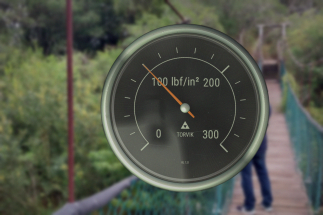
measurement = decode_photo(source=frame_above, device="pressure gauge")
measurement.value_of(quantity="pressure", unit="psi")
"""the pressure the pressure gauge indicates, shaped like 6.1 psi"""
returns 100 psi
